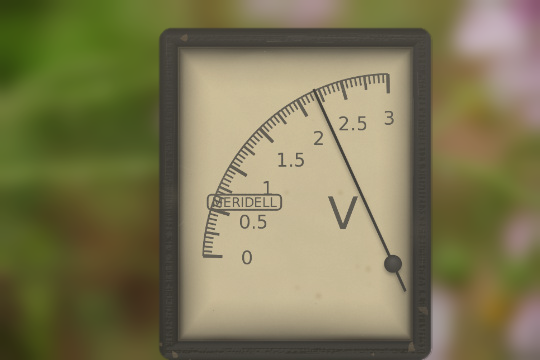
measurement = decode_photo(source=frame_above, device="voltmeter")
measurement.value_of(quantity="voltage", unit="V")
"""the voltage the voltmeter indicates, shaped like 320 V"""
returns 2.2 V
